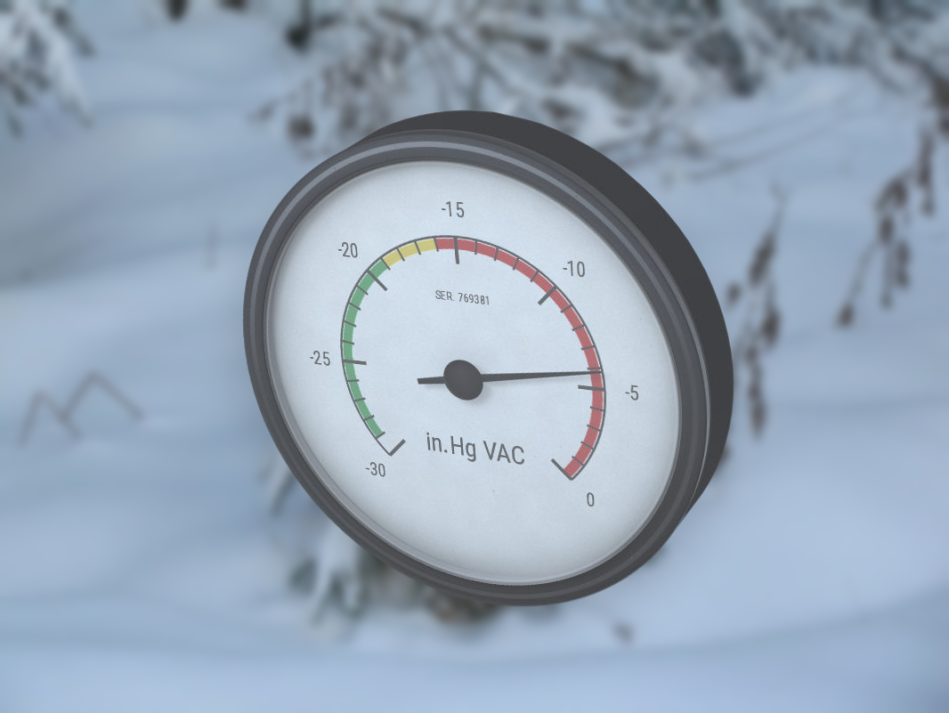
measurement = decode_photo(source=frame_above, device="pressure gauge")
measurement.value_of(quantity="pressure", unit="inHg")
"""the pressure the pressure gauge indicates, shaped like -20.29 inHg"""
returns -6 inHg
